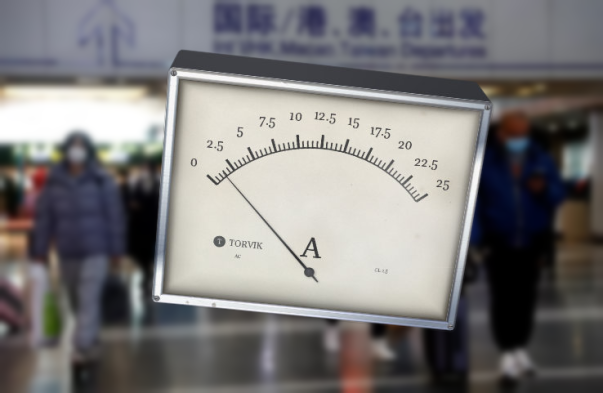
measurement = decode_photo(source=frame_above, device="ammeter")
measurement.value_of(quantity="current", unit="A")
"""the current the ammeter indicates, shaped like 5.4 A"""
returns 1.5 A
